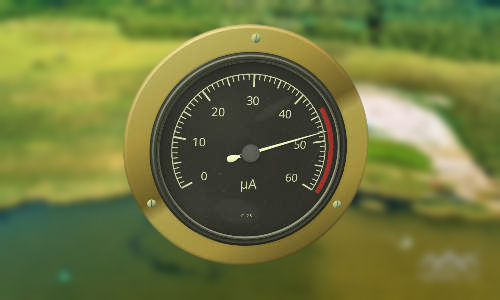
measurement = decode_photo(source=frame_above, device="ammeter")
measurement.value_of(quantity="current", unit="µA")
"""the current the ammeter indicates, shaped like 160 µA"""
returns 48 µA
